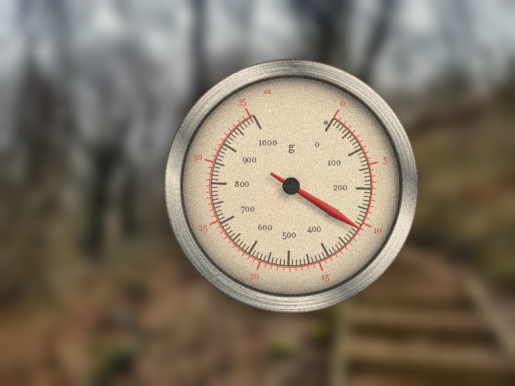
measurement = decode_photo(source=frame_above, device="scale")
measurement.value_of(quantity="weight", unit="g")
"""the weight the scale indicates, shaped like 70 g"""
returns 300 g
